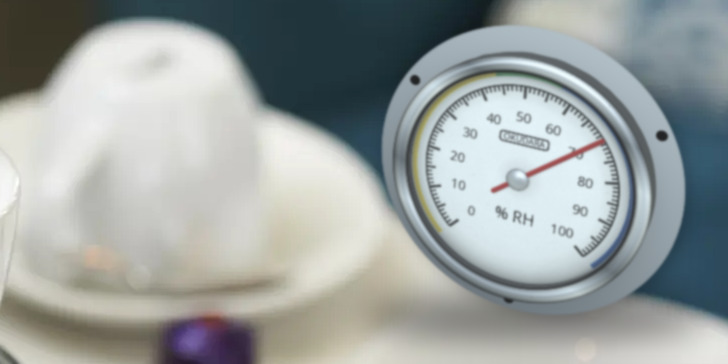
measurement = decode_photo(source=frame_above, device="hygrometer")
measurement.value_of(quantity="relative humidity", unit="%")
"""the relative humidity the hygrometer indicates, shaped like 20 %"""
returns 70 %
